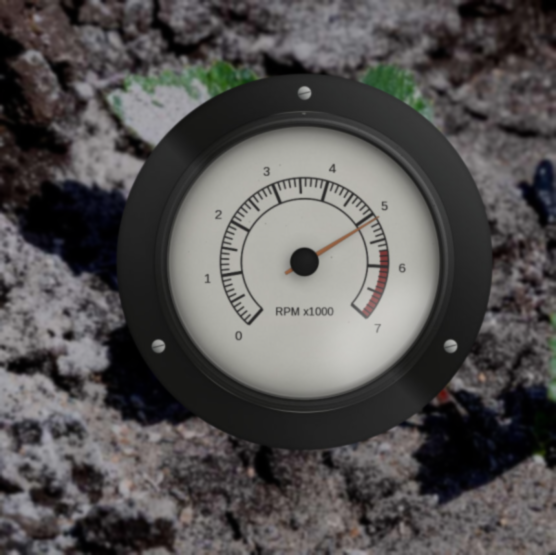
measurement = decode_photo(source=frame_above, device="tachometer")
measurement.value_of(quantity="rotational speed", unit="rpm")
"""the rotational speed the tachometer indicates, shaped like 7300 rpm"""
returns 5100 rpm
